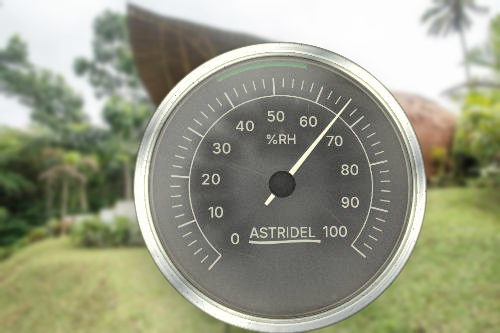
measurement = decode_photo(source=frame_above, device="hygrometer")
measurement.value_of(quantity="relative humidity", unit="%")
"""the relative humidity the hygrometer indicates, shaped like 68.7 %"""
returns 66 %
